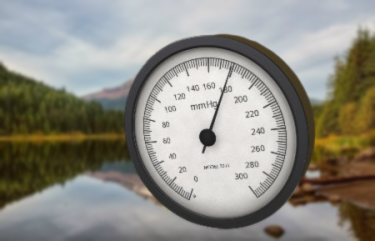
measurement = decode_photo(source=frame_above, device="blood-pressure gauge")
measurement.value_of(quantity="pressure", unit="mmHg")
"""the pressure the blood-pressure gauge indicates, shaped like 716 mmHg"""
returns 180 mmHg
